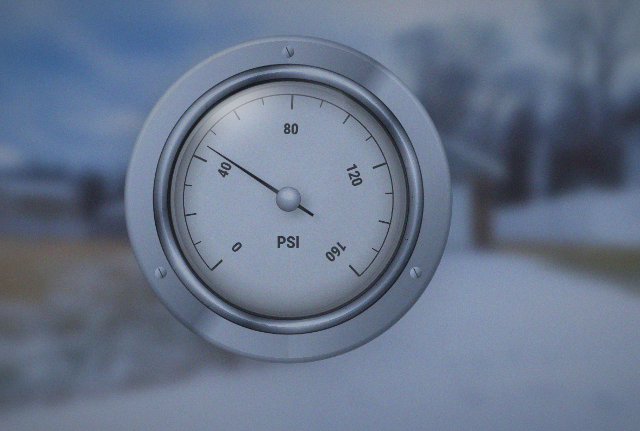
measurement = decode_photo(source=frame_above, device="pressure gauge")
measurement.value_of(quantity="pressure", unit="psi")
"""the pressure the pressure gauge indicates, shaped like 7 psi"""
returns 45 psi
